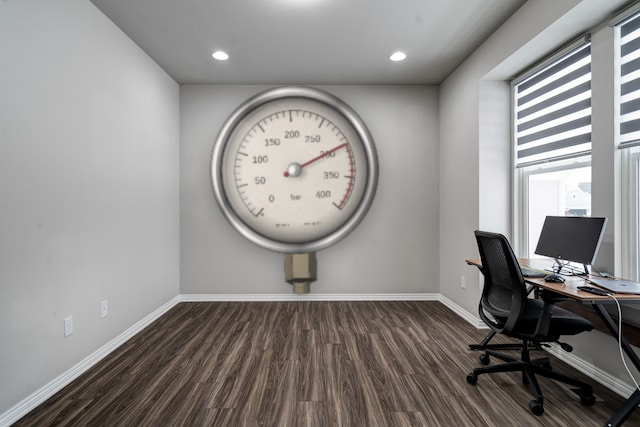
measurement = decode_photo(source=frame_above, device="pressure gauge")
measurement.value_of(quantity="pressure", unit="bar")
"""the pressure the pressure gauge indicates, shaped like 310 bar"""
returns 300 bar
